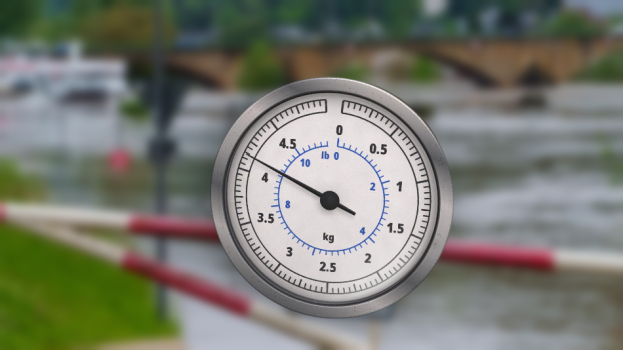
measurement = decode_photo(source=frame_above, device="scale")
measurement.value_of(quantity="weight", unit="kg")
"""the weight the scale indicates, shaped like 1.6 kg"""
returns 4.15 kg
